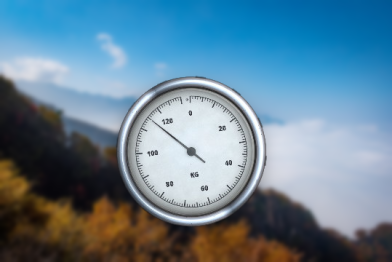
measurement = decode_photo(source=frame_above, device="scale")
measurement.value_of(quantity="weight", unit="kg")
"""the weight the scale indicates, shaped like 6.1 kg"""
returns 115 kg
